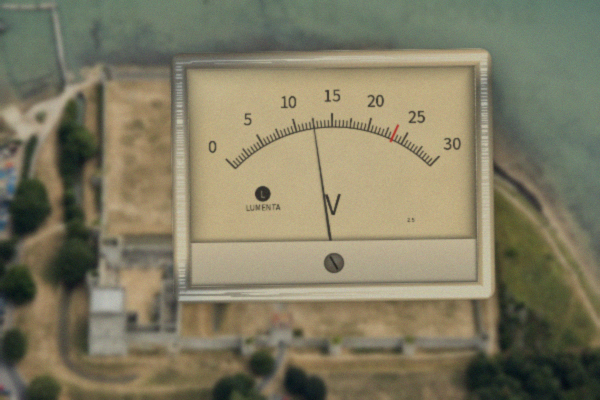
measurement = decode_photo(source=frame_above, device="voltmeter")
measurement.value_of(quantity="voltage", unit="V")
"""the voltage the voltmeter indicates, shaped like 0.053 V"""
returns 12.5 V
